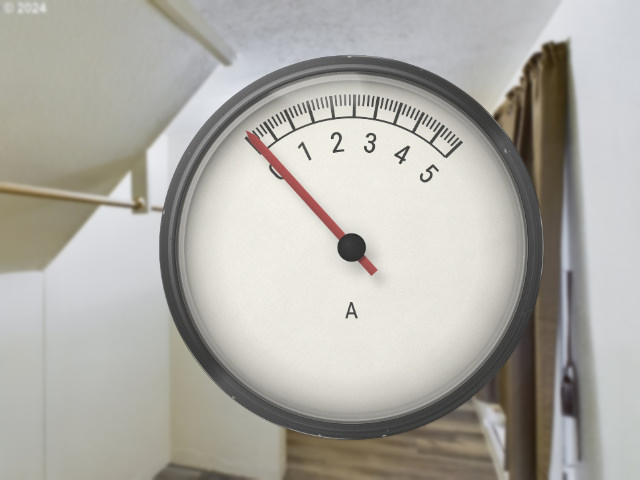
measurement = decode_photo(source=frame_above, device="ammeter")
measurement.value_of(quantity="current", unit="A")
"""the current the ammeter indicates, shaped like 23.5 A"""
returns 0.1 A
